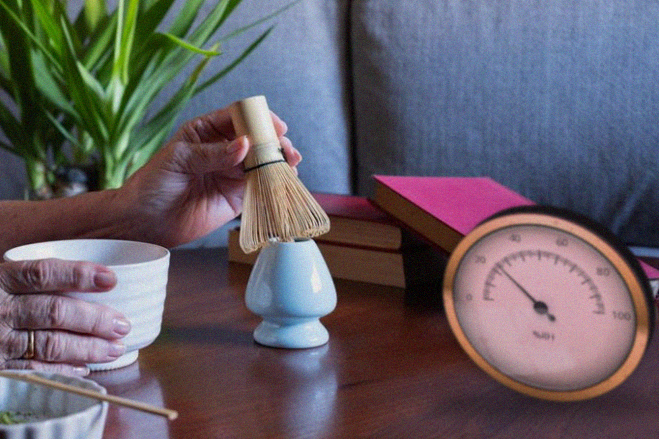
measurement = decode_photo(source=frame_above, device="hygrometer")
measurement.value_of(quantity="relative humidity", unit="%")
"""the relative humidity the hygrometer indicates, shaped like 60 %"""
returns 25 %
